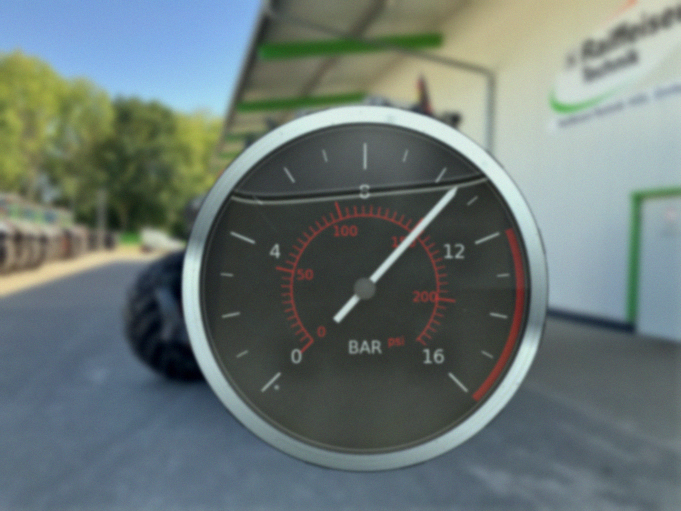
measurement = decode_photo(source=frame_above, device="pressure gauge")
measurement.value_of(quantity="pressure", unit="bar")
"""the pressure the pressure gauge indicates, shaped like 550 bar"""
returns 10.5 bar
